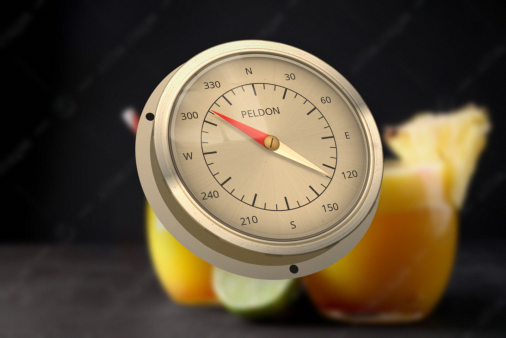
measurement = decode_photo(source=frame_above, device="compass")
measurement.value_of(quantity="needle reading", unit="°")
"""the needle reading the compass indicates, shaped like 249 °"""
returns 310 °
